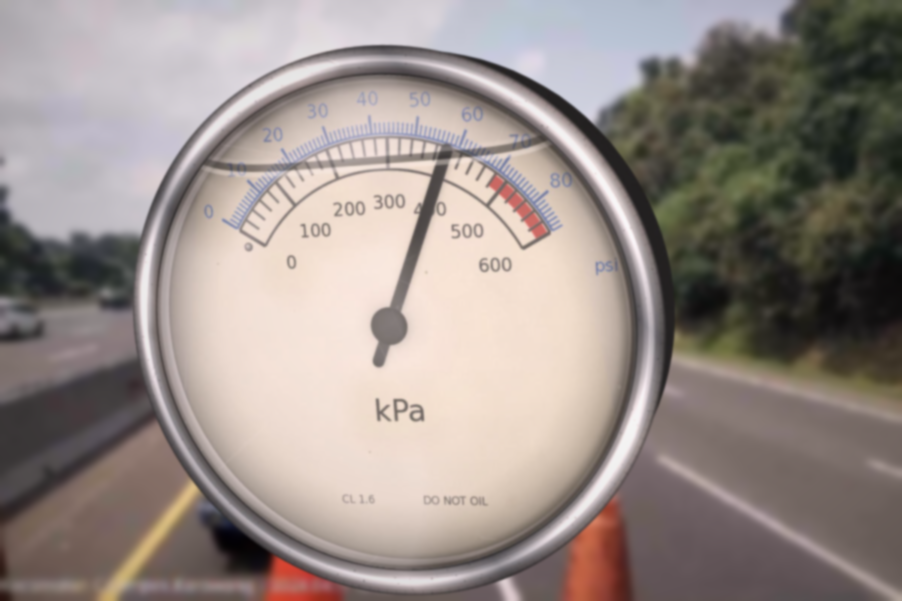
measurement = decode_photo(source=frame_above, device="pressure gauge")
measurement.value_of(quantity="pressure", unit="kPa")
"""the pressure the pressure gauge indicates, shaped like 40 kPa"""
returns 400 kPa
